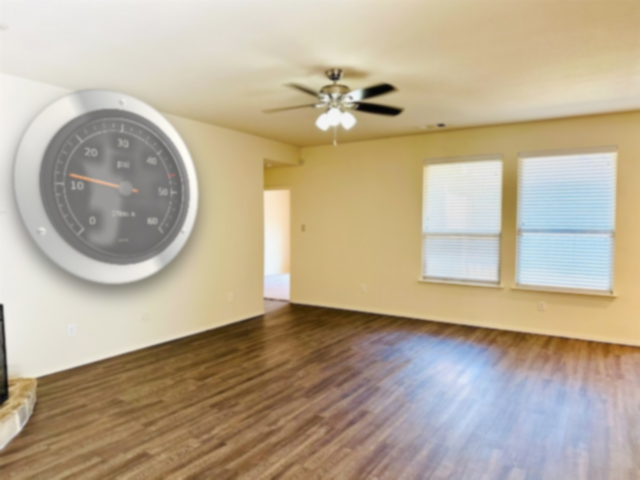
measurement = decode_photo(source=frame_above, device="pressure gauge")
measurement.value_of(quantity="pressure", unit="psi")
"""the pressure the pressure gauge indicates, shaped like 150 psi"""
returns 12 psi
